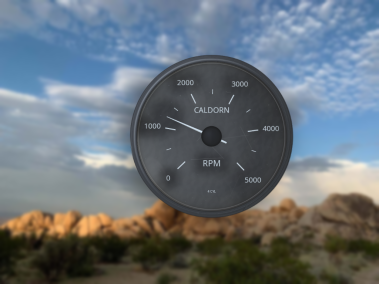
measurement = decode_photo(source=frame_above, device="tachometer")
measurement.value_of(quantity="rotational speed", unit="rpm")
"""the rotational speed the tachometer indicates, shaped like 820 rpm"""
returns 1250 rpm
